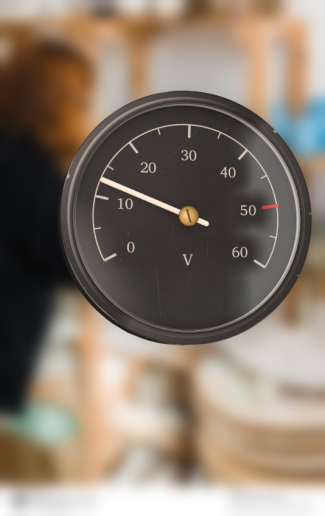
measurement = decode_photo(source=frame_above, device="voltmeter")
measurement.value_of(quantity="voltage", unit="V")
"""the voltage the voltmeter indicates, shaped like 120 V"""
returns 12.5 V
